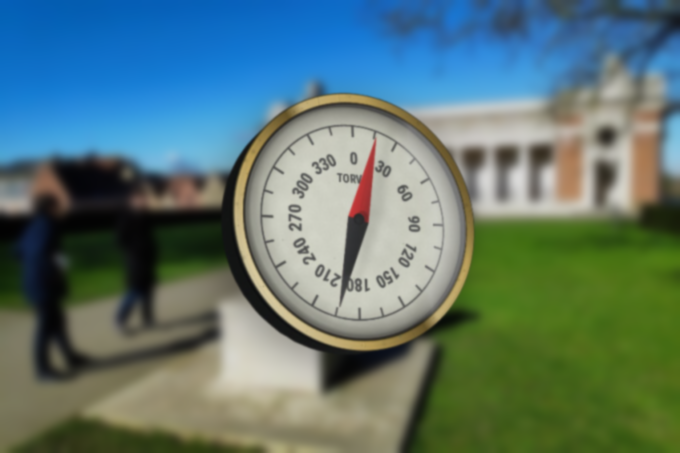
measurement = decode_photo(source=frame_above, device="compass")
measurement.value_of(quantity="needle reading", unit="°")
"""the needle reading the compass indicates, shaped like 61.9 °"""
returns 15 °
